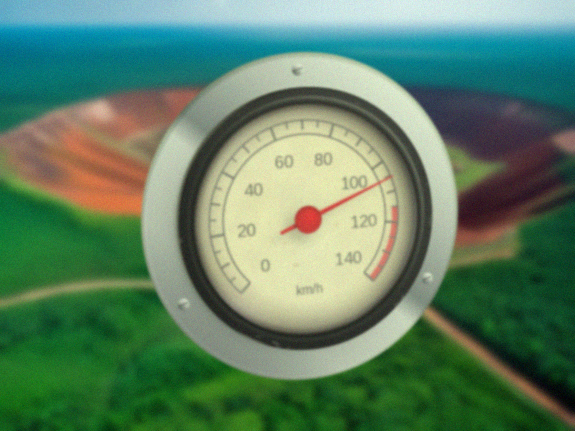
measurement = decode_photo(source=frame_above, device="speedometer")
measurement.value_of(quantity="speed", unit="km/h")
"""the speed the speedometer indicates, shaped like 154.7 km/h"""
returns 105 km/h
